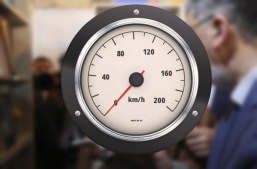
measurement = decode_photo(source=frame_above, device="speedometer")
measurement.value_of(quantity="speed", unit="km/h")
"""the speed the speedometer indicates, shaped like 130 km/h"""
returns 0 km/h
